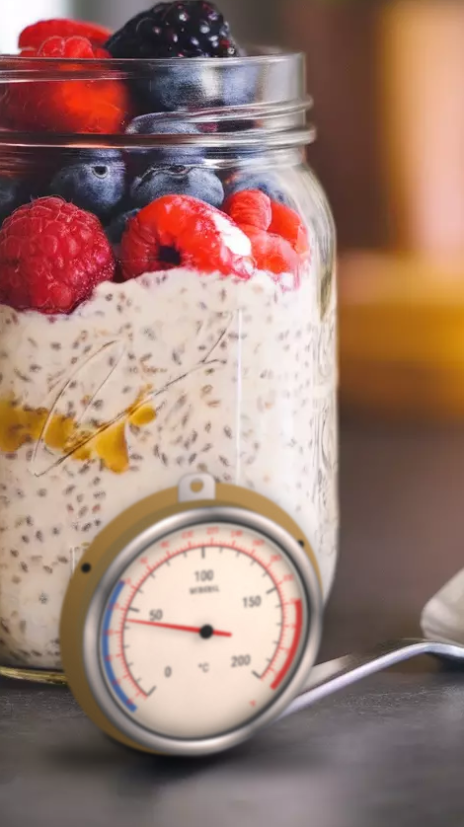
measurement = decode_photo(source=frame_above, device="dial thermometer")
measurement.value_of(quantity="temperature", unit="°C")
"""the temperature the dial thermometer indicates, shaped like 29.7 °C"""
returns 45 °C
